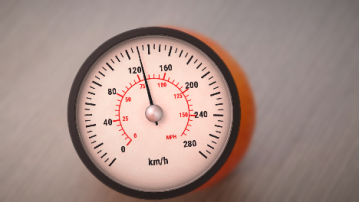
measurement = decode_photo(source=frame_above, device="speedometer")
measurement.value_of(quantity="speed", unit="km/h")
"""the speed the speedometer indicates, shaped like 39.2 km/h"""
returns 130 km/h
